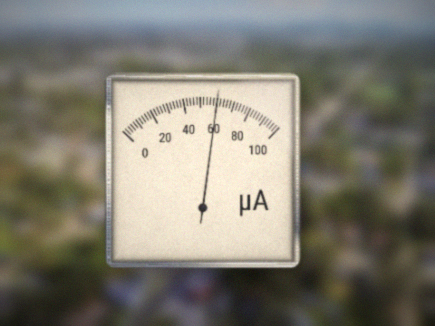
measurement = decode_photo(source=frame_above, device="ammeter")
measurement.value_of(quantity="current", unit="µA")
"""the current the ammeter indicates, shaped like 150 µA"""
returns 60 µA
